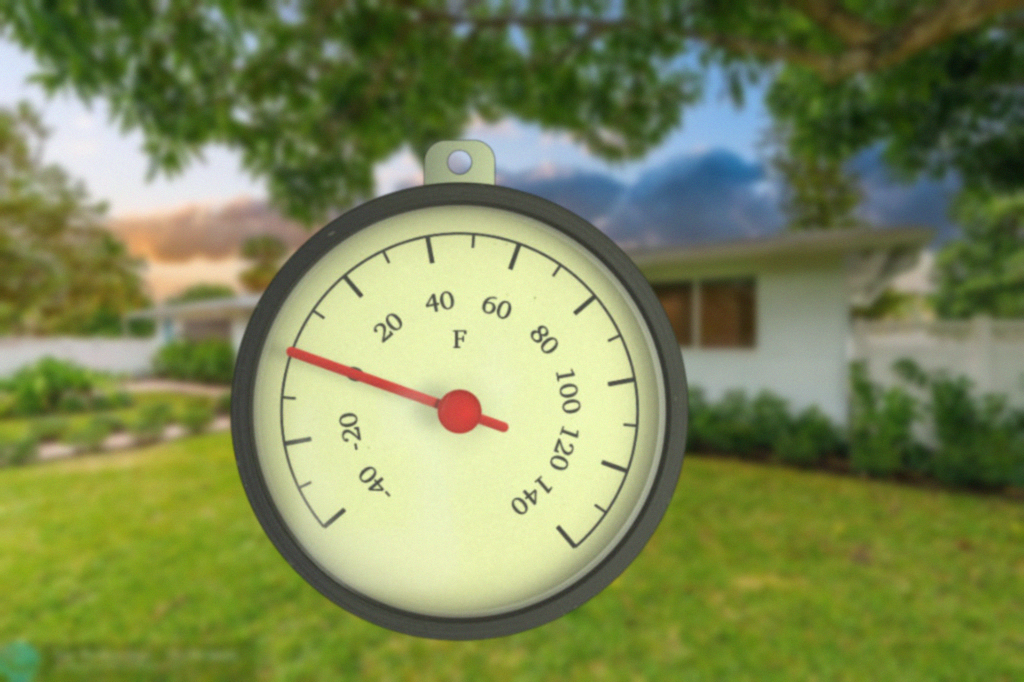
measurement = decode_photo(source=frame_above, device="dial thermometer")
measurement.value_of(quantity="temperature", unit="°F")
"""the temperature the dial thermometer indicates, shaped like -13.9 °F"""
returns 0 °F
